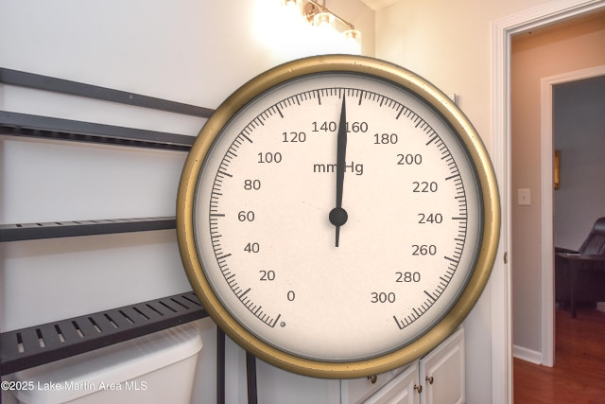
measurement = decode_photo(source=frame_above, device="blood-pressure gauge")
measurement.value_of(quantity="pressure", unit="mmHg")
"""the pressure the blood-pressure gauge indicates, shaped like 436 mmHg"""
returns 152 mmHg
